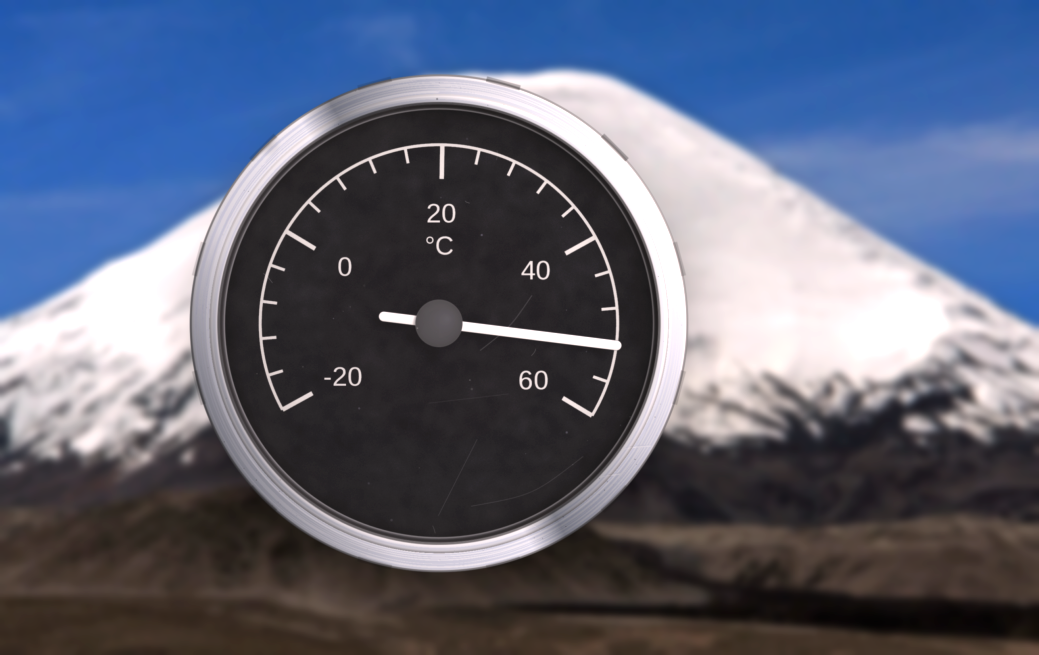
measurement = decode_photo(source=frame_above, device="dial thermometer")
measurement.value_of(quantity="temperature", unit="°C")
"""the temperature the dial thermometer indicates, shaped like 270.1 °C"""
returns 52 °C
